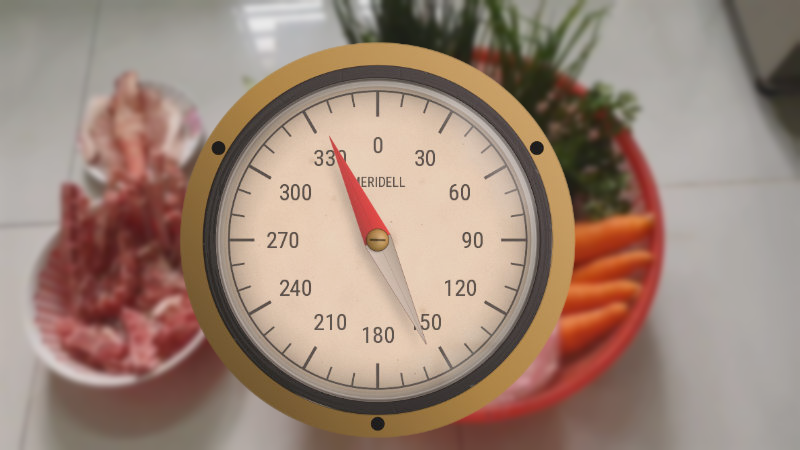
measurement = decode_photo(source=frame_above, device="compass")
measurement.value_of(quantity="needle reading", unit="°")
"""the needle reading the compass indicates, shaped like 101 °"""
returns 335 °
